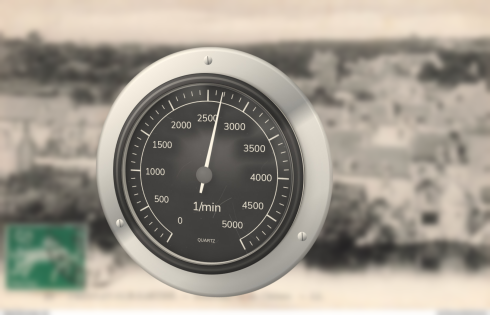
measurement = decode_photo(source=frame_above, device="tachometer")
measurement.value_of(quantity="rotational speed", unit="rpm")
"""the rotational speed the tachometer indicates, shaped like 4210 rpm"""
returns 2700 rpm
